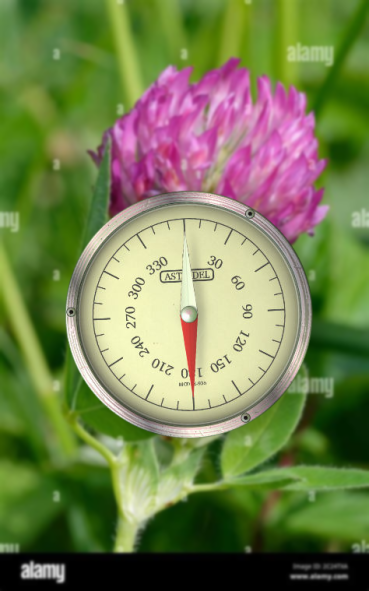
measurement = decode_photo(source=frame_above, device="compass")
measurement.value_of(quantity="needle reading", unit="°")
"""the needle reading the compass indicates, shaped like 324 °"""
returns 180 °
